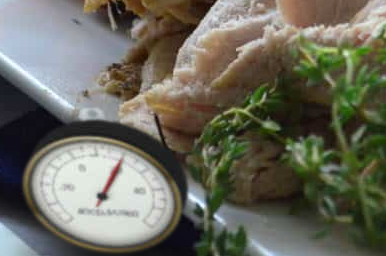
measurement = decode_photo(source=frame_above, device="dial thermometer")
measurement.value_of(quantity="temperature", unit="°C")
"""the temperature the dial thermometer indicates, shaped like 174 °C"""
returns 20 °C
